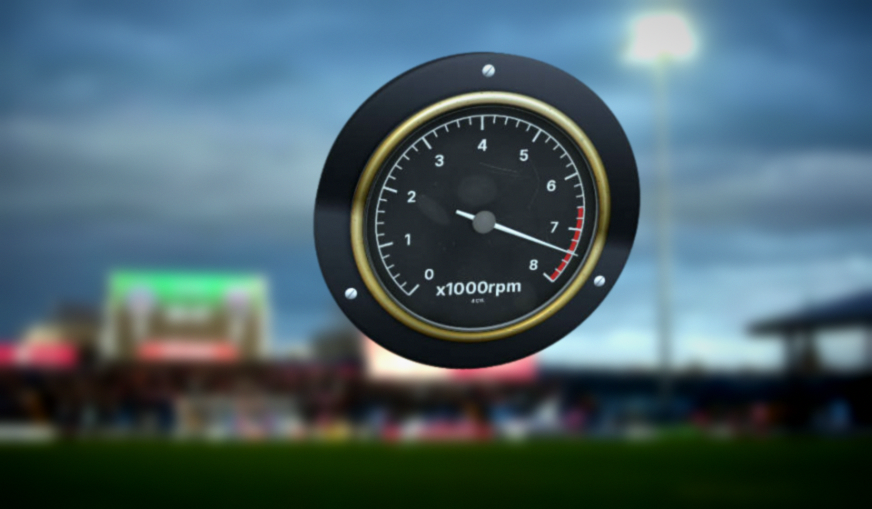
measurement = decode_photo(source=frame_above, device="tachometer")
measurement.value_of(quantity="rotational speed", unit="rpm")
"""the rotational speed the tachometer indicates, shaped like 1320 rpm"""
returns 7400 rpm
